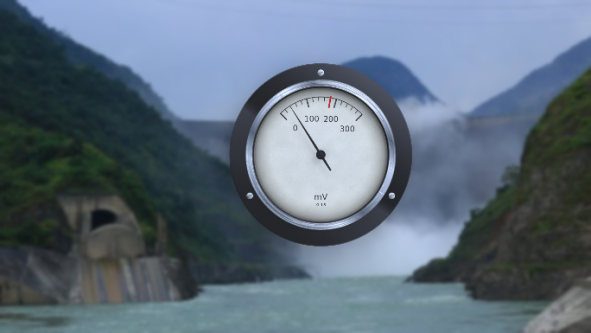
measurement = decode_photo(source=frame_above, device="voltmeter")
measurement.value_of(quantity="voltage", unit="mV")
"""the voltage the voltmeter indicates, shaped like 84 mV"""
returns 40 mV
